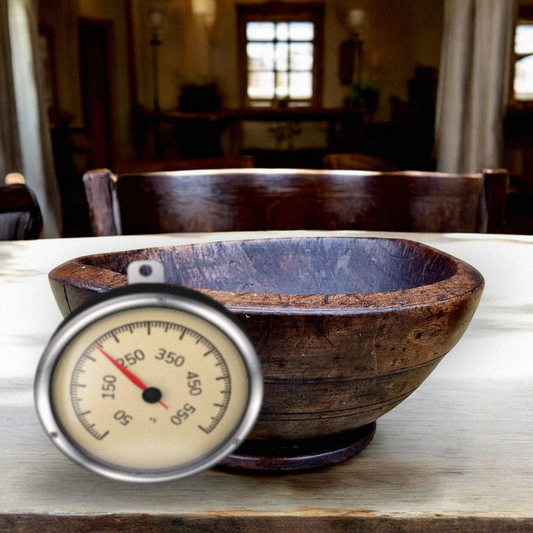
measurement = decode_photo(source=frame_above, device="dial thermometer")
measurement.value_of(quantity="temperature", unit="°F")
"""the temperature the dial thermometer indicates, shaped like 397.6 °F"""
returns 225 °F
